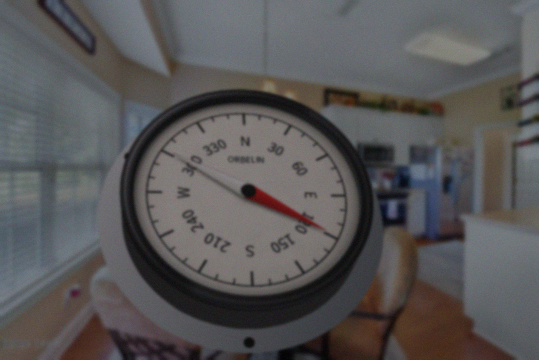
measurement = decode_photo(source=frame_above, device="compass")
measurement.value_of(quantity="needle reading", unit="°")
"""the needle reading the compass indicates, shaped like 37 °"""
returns 120 °
